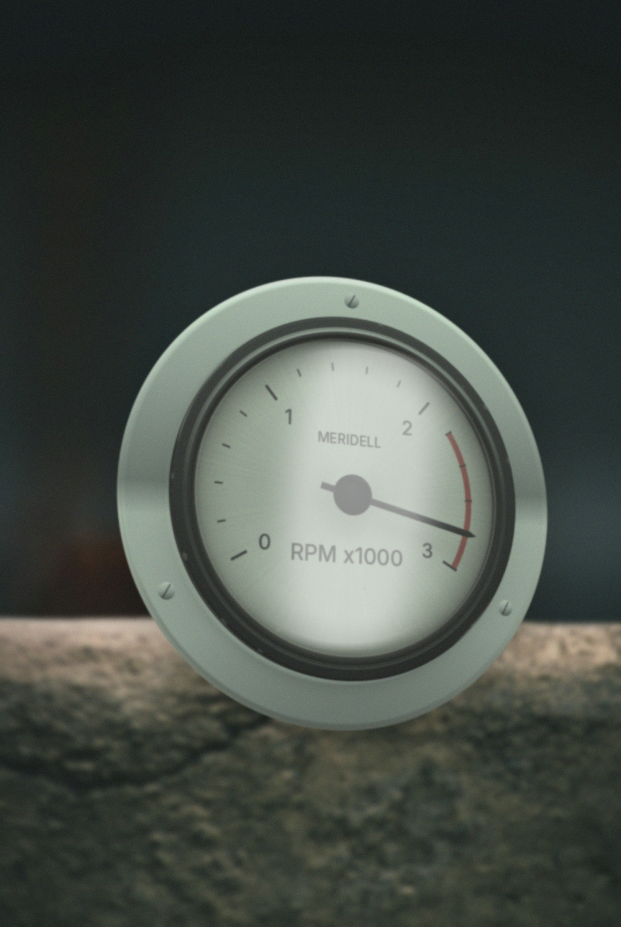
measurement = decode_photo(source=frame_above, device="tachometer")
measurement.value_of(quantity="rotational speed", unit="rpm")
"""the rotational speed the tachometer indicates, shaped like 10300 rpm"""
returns 2800 rpm
